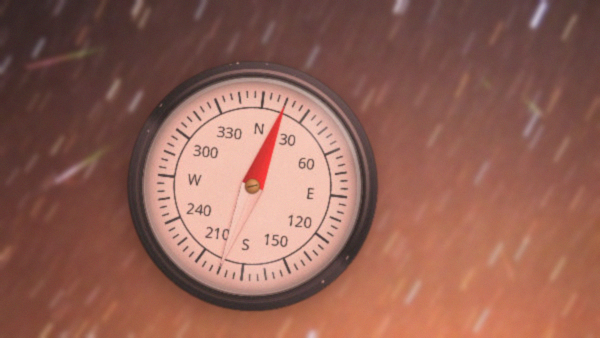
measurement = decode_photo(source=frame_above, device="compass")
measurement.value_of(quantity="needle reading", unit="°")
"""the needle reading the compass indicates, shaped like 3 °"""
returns 15 °
